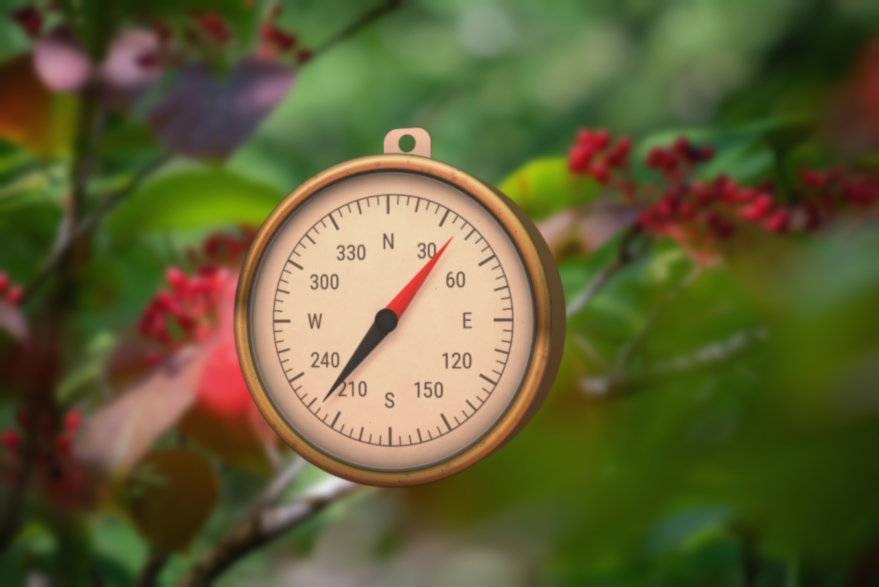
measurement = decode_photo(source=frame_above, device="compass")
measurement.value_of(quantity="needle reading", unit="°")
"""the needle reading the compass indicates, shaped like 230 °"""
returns 40 °
